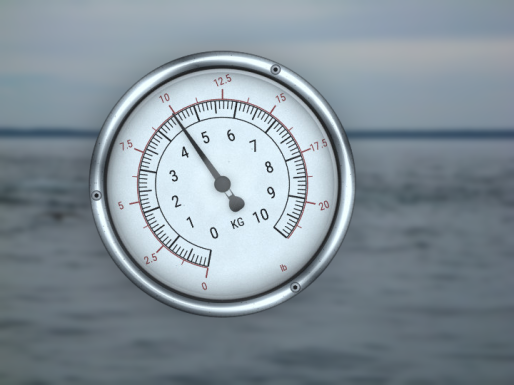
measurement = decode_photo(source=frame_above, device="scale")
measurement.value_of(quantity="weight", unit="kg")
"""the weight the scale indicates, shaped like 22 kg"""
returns 4.5 kg
